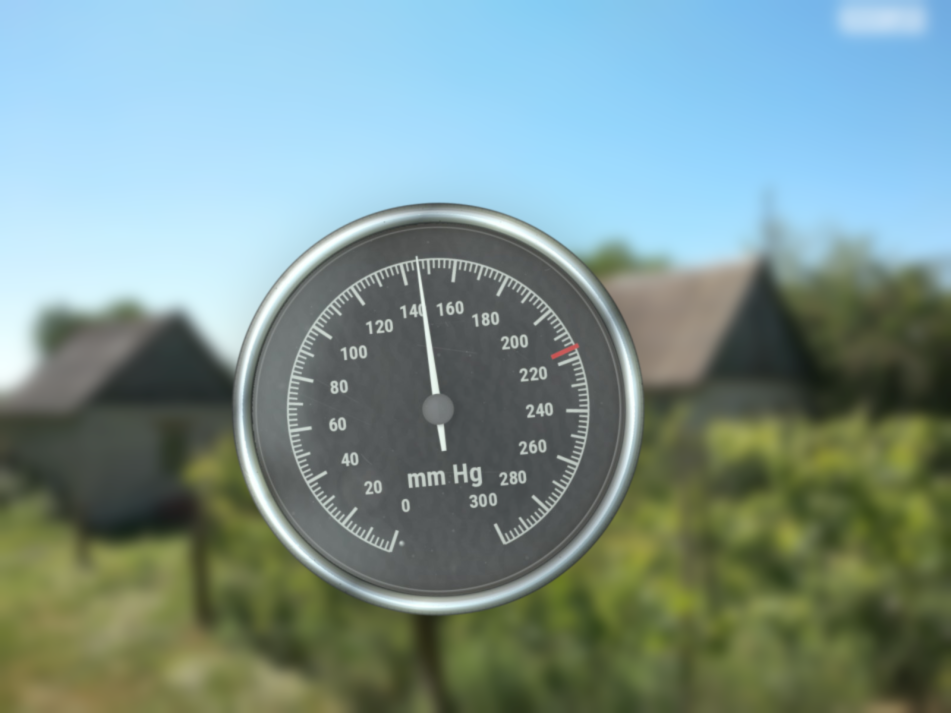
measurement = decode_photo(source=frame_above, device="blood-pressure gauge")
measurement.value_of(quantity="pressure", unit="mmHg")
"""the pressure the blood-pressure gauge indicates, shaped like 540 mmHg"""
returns 146 mmHg
